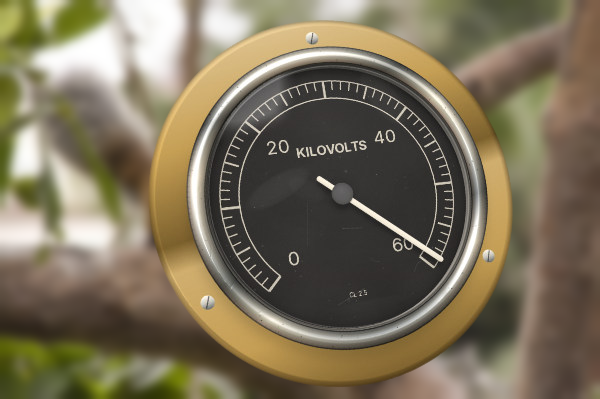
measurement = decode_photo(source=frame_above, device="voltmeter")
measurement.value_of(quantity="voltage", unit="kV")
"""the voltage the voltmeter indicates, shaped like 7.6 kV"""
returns 59 kV
